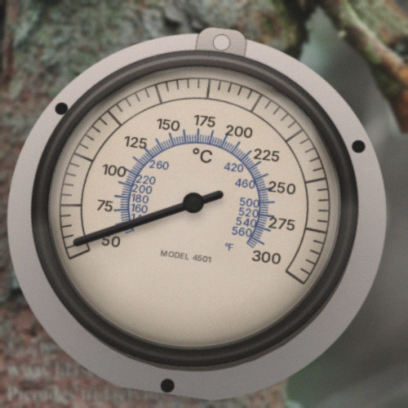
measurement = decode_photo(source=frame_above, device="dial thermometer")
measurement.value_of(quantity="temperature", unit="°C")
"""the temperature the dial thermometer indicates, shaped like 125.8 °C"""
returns 55 °C
